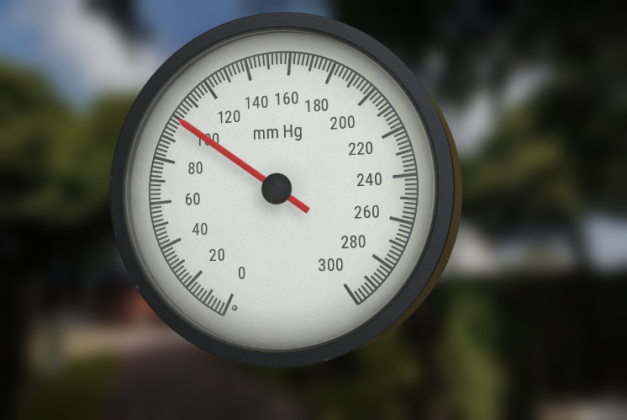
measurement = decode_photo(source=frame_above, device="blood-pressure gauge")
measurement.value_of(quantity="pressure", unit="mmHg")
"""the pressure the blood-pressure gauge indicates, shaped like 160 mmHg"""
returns 100 mmHg
